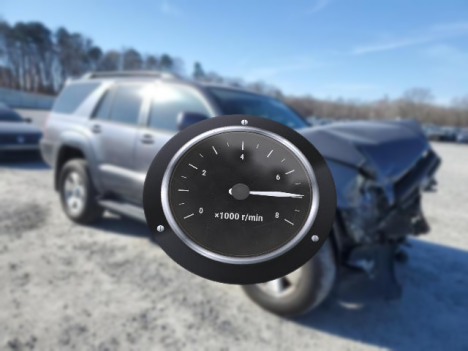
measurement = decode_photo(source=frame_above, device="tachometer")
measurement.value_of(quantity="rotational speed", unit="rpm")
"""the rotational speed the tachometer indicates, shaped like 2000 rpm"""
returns 7000 rpm
